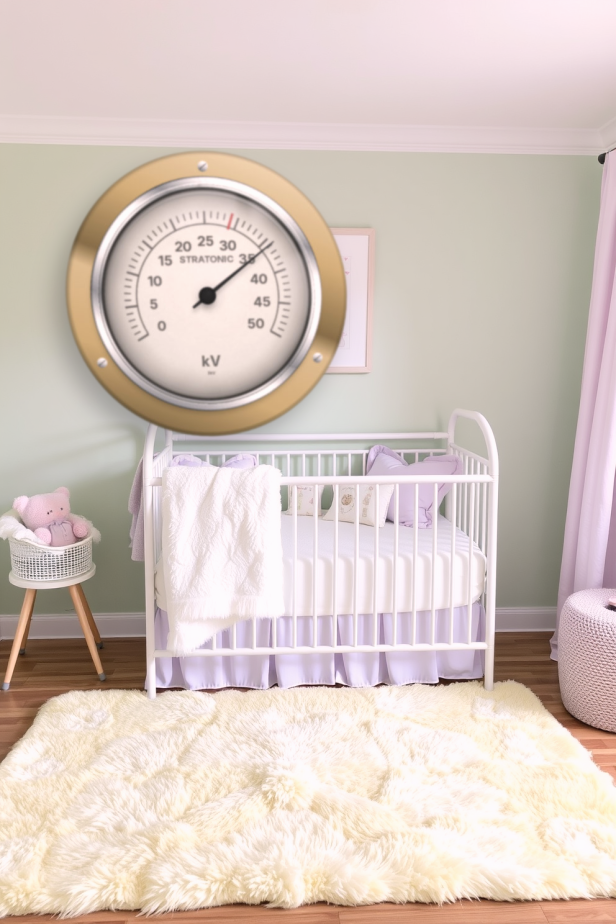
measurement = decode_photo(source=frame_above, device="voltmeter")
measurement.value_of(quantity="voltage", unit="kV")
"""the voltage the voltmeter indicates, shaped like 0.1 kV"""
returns 36 kV
